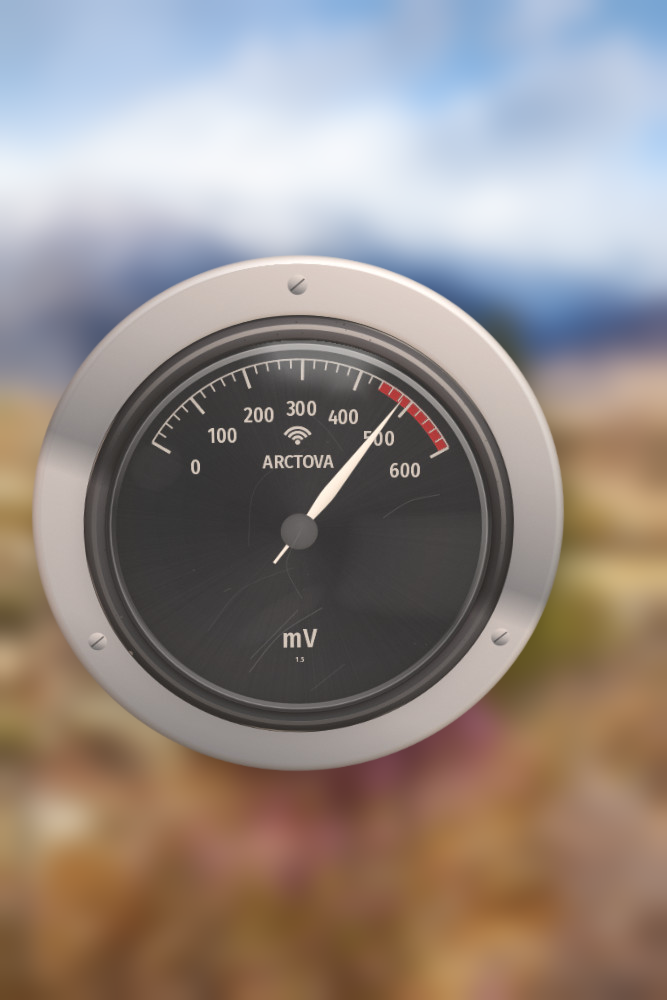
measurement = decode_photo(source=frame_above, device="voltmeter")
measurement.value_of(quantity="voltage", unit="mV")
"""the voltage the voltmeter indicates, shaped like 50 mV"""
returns 480 mV
